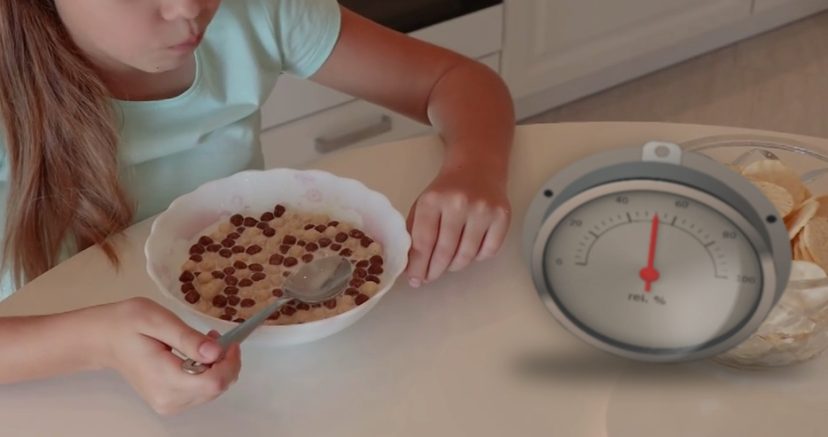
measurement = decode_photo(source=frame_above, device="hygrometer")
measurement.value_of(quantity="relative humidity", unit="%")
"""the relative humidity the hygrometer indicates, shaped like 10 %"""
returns 52 %
